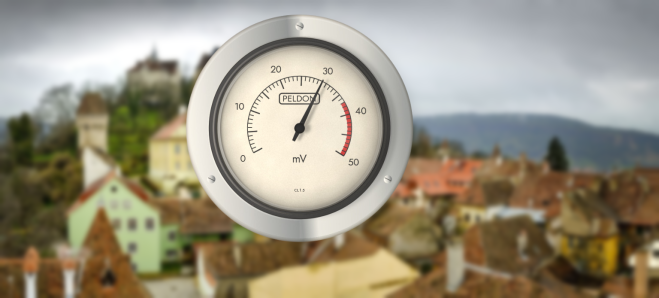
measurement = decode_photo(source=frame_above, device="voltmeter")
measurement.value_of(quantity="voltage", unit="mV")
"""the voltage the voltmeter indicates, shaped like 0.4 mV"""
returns 30 mV
